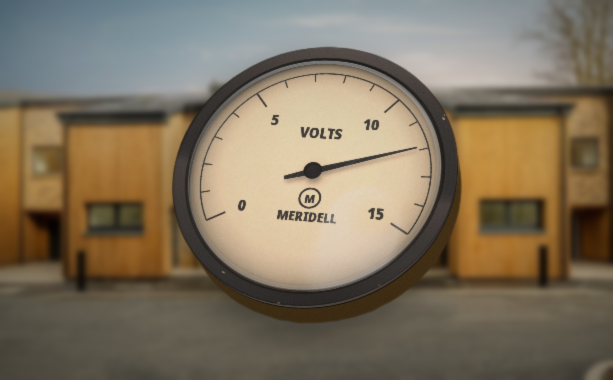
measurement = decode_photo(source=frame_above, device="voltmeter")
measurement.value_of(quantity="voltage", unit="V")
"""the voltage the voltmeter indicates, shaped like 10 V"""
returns 12 V
